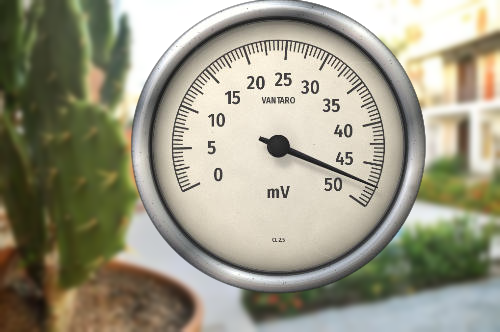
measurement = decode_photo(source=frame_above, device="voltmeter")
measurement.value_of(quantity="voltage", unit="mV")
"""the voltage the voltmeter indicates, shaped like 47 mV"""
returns 47.5 mV
